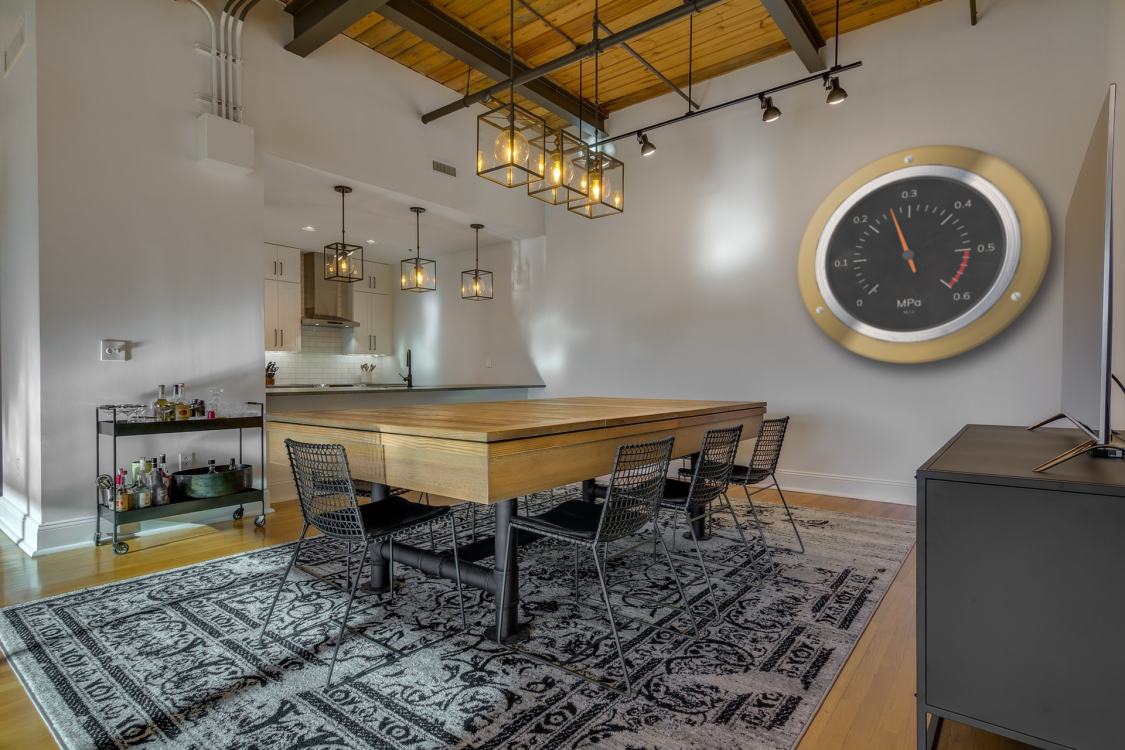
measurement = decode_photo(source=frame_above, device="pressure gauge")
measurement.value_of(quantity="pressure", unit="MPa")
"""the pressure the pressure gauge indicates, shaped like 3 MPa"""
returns 0.26 MPa
